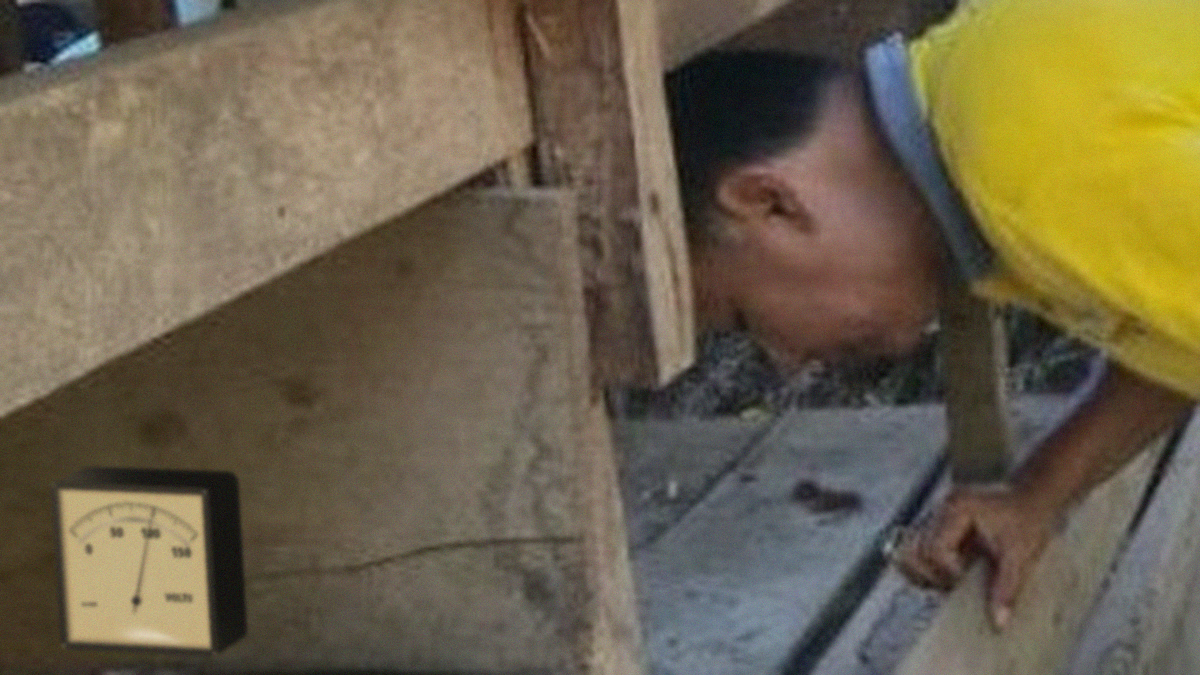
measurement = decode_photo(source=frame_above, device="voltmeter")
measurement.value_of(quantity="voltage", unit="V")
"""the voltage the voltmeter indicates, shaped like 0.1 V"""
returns 100 V
